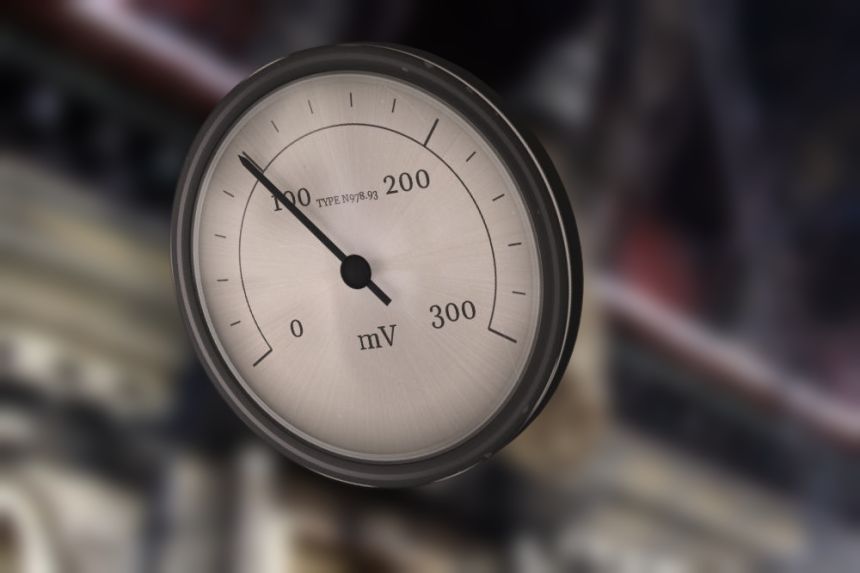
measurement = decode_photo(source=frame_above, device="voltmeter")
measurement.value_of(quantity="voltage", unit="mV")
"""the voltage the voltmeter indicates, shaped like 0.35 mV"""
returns 100 mV
